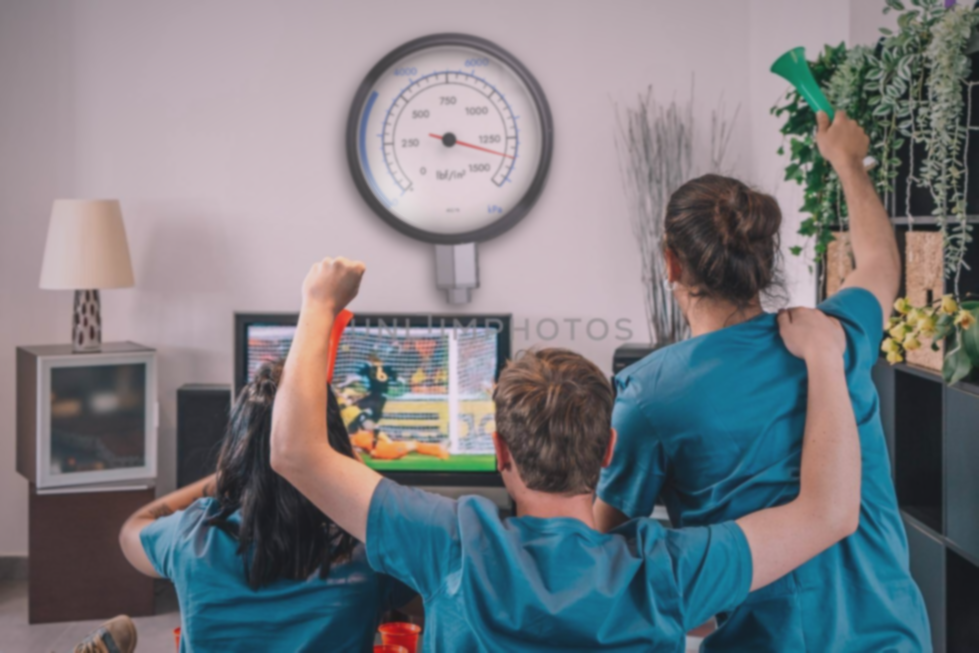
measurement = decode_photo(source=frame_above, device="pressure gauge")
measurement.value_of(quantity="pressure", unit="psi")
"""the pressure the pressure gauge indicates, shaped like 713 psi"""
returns 1350 psi
